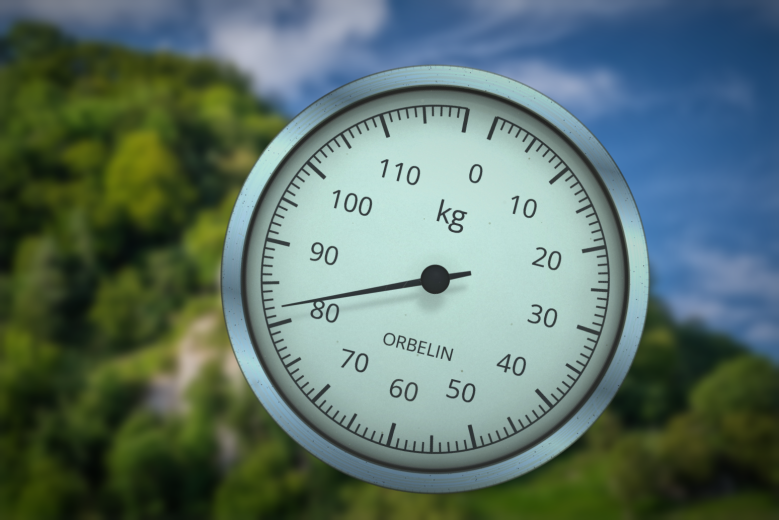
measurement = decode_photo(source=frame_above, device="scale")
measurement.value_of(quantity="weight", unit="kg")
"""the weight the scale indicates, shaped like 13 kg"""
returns 82 kg
